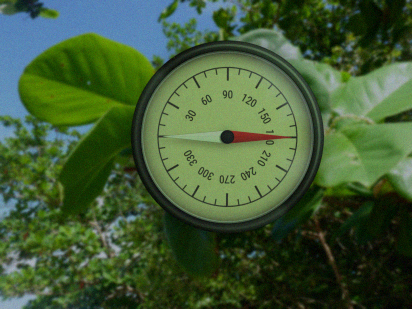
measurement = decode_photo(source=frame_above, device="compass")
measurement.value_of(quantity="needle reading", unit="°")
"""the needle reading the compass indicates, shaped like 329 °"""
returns 180 °
